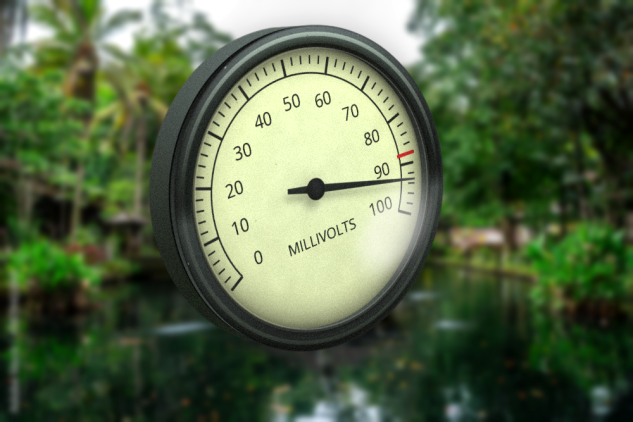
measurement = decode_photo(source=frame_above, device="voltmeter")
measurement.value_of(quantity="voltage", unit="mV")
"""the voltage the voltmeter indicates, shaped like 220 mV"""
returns 93 mV
